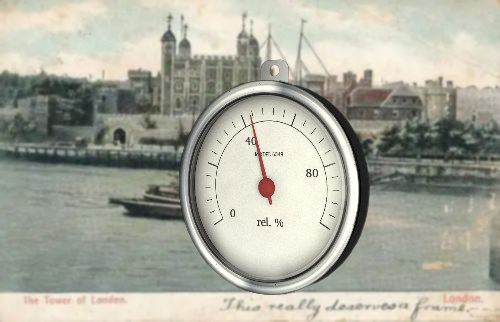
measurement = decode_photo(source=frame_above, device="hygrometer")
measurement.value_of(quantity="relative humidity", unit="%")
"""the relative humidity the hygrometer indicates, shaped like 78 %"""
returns 44 %
